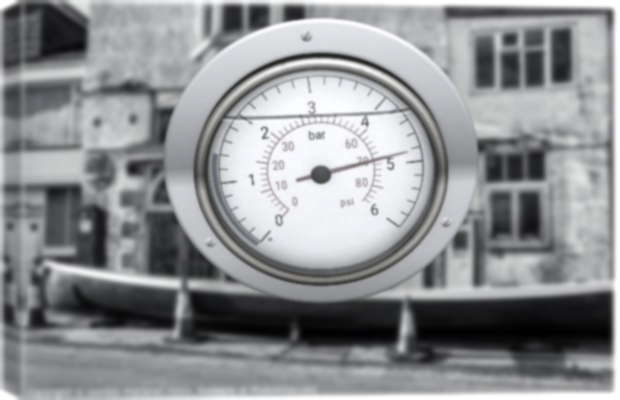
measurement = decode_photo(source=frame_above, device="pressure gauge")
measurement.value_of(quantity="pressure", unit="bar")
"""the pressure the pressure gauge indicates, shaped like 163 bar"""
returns 4.8 bar
